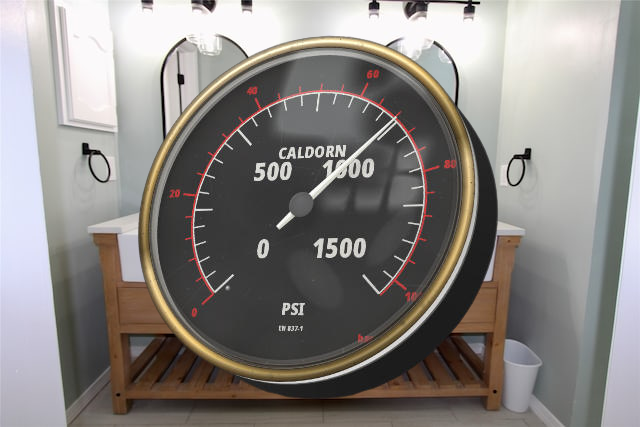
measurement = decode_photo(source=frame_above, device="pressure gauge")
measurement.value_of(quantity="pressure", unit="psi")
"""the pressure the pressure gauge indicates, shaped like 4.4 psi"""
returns 1000 psi
